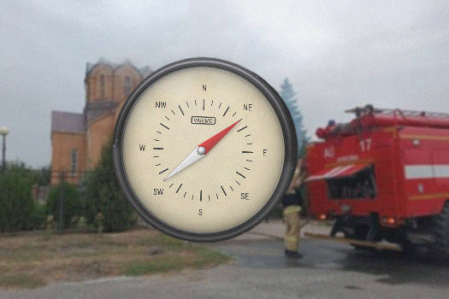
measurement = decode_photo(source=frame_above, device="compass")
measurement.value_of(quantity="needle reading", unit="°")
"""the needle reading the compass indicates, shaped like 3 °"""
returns 50 °
